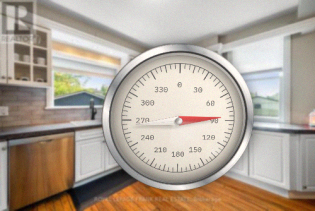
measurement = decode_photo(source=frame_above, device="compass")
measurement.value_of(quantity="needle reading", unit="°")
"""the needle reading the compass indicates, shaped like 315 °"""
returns 85 °
